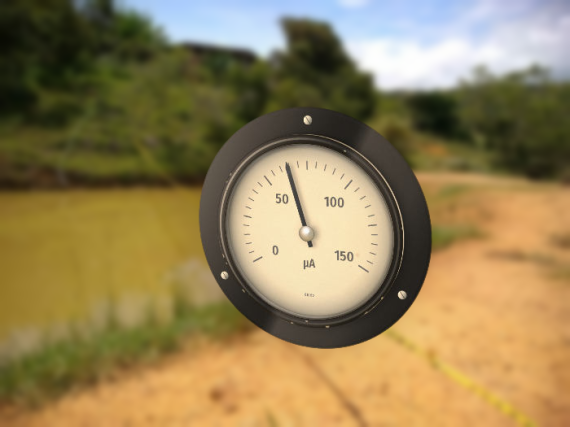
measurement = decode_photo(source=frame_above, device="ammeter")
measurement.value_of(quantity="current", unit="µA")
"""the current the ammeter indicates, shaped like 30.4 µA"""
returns 65 µA
